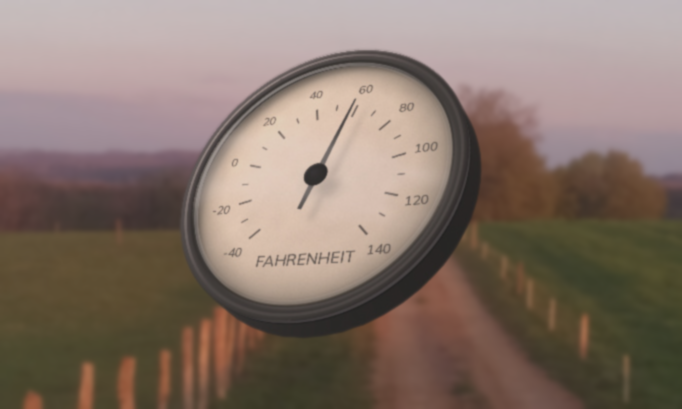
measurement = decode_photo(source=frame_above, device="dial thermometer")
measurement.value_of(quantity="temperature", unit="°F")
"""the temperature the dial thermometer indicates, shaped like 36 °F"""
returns 60 °F
